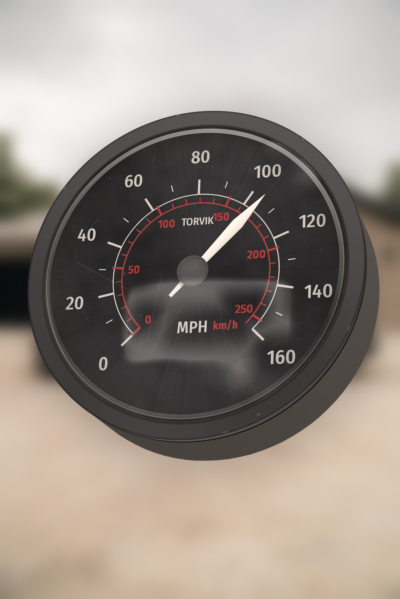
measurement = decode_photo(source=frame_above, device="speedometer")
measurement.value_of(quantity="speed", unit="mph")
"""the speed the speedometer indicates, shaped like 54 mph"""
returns 105 mph
